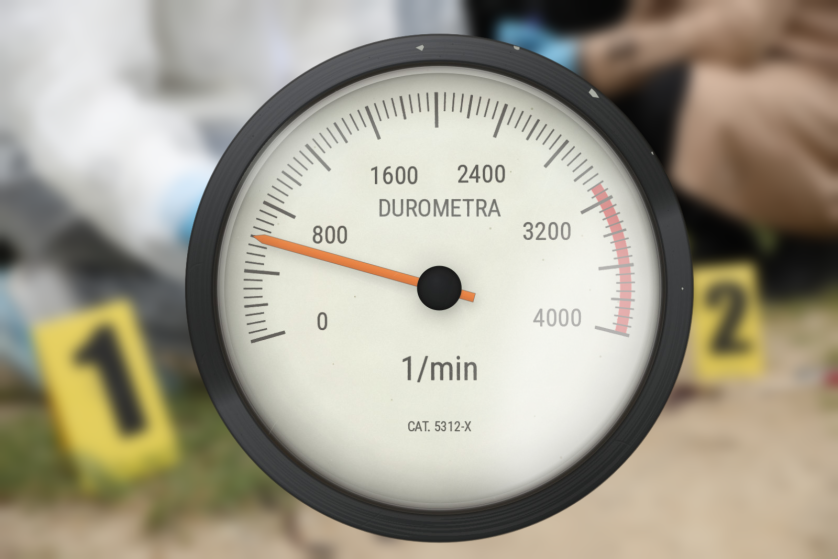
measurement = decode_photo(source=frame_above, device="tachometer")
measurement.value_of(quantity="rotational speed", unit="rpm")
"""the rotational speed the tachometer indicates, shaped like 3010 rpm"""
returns 600 rpm
